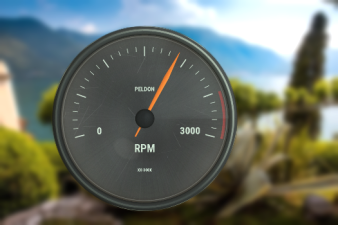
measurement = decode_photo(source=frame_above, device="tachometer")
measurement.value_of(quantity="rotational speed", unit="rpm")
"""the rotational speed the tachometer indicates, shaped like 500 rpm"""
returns 1900 rpm
